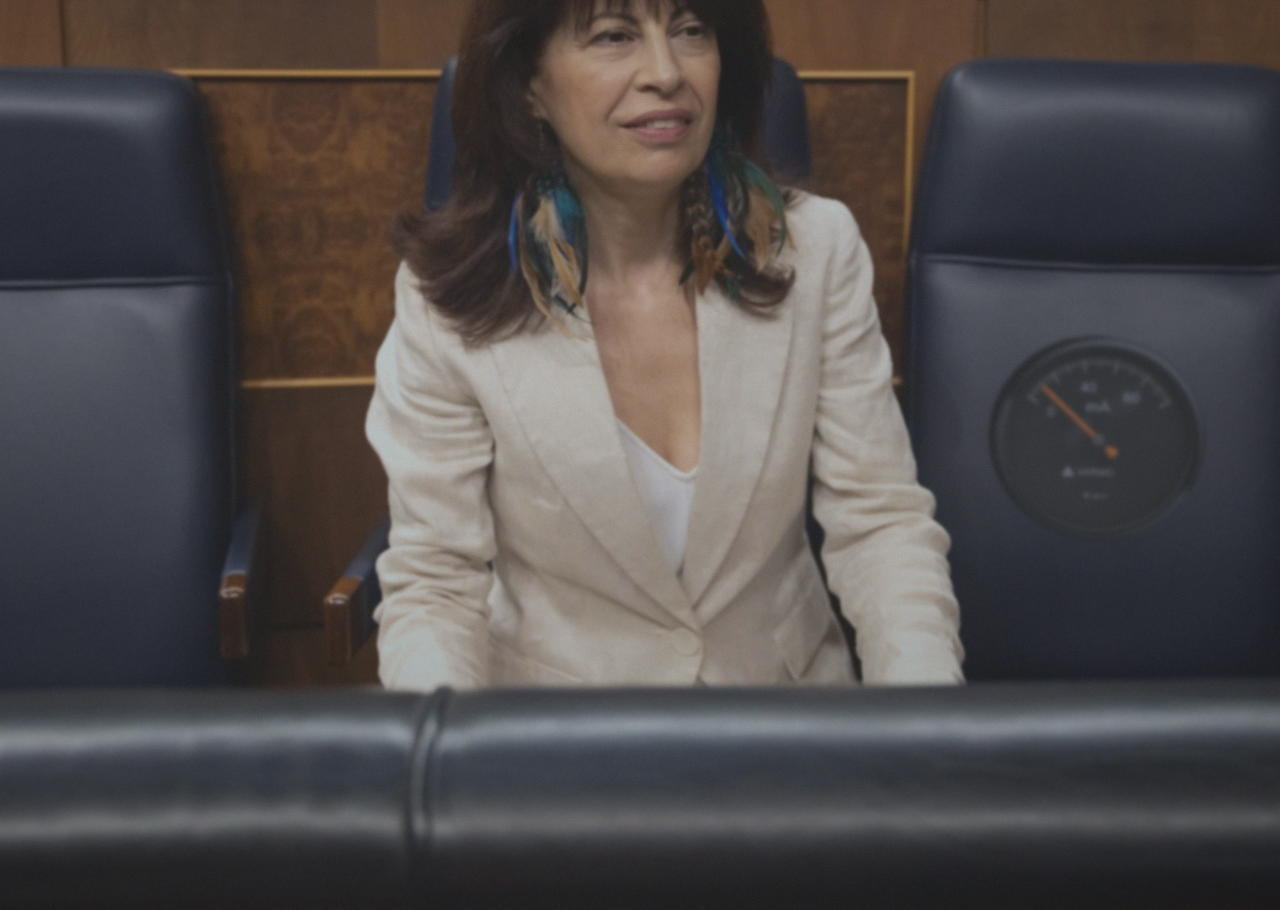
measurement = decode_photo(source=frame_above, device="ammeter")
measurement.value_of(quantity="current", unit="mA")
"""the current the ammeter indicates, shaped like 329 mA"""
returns 10 mA
